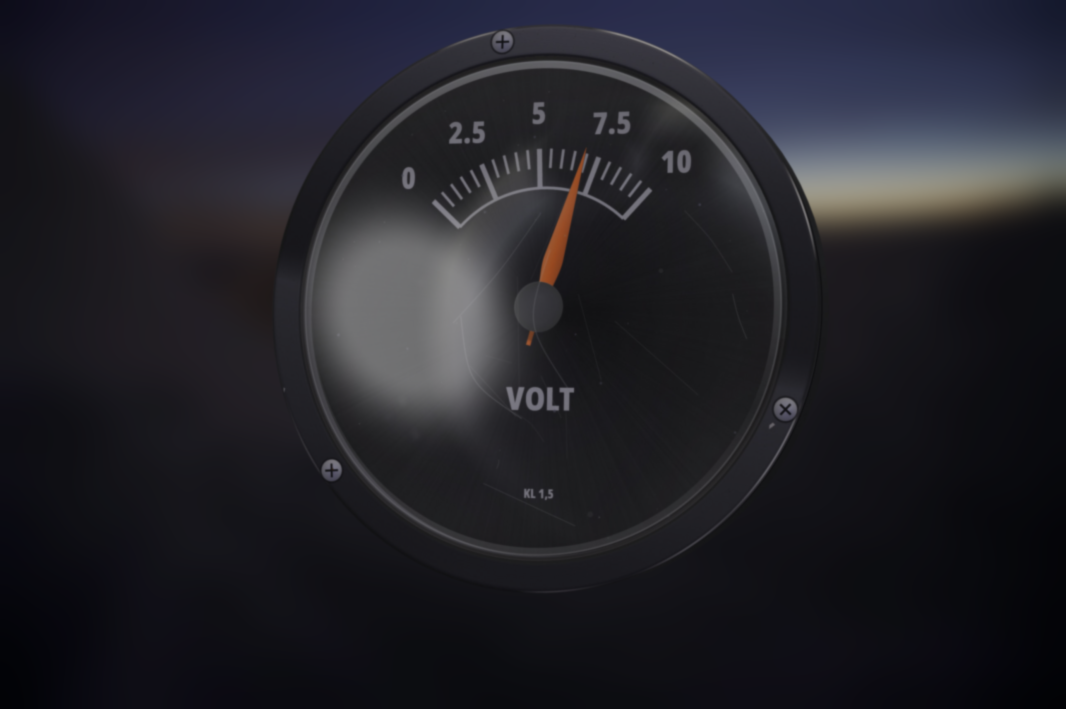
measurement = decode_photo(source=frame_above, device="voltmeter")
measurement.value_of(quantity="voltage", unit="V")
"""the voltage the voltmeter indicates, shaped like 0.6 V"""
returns 7 V
